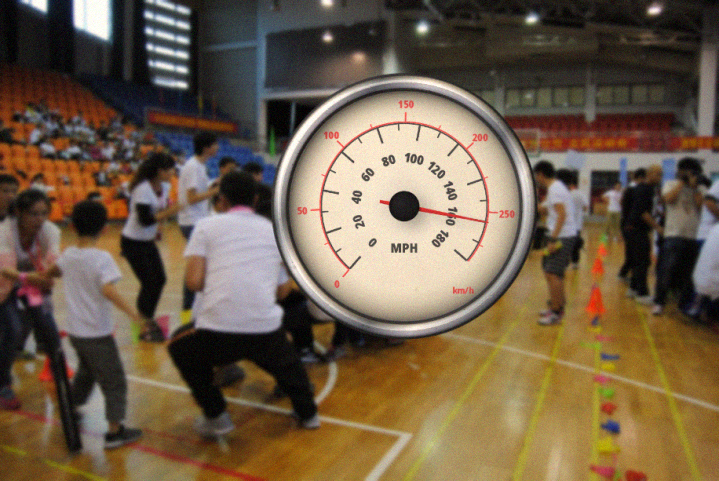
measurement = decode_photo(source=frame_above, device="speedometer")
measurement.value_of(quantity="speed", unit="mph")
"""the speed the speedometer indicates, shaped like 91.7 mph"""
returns 160 mph
